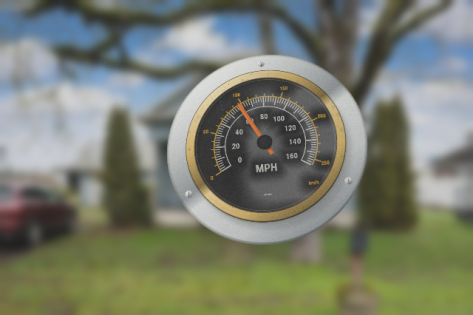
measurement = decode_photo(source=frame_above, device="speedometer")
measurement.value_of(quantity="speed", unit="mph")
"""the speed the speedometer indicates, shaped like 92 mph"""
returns 60 mph
